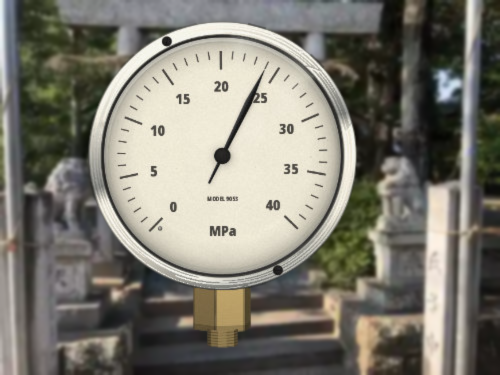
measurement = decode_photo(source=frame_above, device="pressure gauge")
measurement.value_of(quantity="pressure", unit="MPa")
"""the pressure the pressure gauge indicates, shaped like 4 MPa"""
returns 24 MPa
